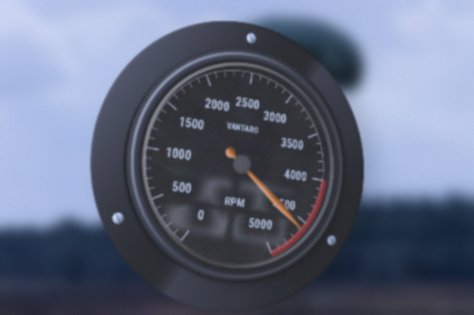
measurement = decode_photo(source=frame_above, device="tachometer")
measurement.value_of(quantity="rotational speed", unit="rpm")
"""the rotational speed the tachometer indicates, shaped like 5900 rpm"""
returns 4600 rpm
